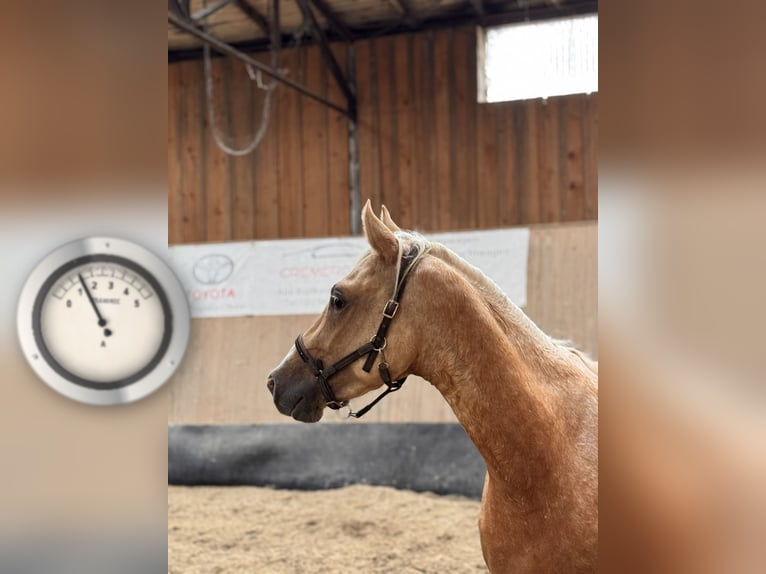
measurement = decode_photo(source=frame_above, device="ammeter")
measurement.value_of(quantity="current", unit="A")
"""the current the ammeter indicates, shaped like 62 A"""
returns 1.5 A
